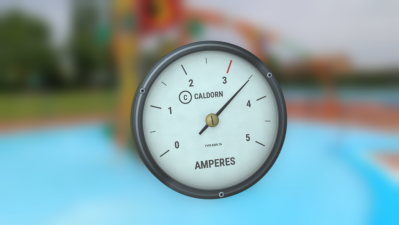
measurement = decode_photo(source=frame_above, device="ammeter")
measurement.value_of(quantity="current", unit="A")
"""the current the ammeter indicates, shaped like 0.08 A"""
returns 3.5 A
